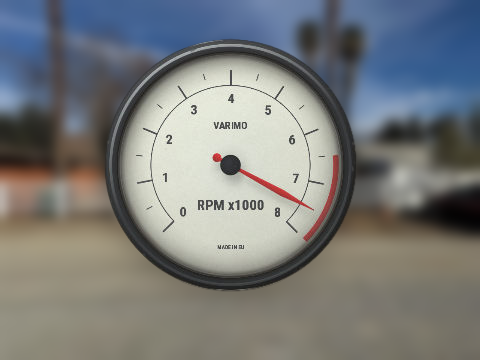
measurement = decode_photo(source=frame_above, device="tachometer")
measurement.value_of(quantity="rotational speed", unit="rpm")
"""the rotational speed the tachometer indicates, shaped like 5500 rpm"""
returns 7500 rpm
